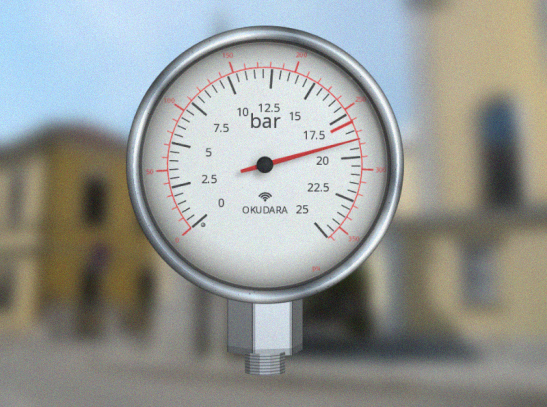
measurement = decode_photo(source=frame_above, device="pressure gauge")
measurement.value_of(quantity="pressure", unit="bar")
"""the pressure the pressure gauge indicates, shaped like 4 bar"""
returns 19 bar
